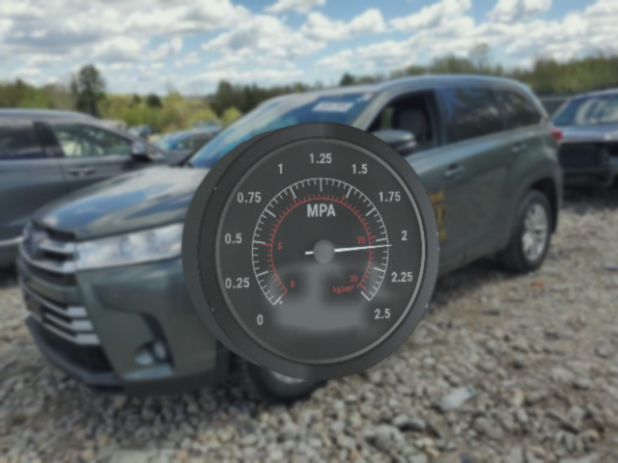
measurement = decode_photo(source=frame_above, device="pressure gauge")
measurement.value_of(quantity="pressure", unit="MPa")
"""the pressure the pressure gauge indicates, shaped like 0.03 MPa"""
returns 2.05 MPa
